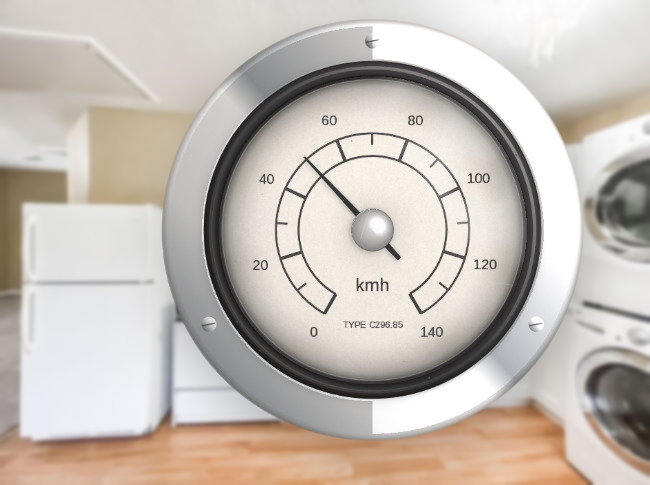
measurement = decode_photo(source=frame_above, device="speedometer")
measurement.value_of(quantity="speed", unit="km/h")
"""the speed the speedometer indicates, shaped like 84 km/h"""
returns 50 km/h
